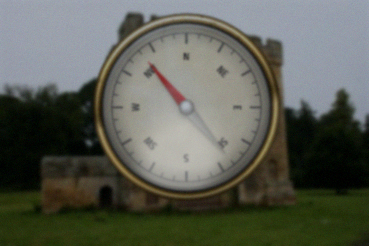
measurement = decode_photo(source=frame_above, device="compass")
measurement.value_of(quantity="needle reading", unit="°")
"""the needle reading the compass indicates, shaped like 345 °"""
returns 320 °
